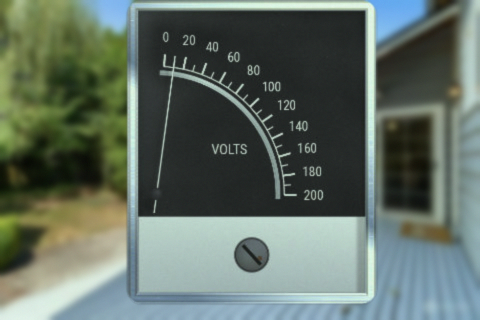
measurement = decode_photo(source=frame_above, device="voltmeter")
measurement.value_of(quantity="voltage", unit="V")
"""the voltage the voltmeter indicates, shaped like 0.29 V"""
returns 10 V
